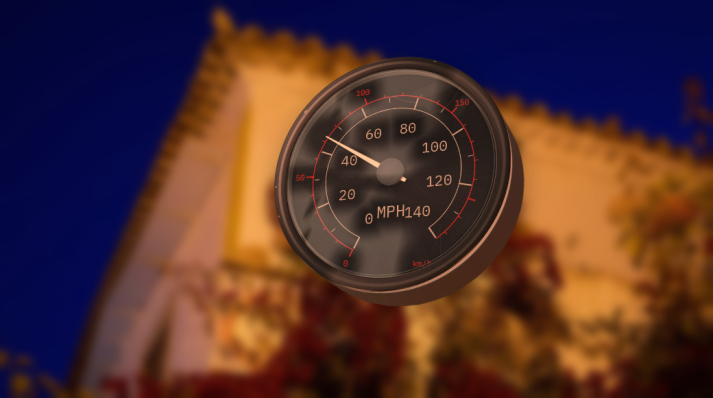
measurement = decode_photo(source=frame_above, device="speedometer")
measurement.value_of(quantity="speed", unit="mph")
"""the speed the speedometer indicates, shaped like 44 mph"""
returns 45 mph
